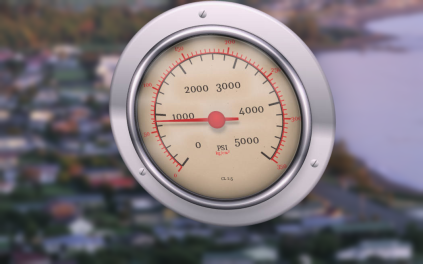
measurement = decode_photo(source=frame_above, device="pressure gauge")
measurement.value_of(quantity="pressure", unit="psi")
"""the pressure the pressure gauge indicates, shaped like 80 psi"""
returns 900 psi
